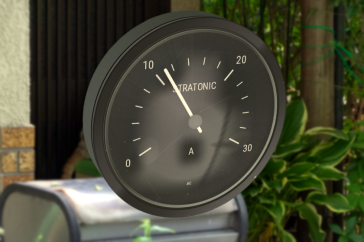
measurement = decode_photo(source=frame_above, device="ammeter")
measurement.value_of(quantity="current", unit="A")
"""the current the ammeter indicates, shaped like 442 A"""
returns 11 A
